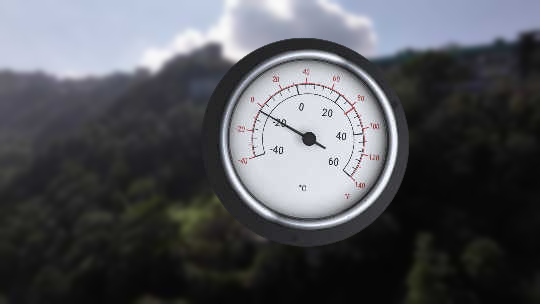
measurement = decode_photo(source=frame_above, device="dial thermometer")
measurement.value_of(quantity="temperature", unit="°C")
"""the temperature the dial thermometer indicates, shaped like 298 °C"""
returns -20 °C
